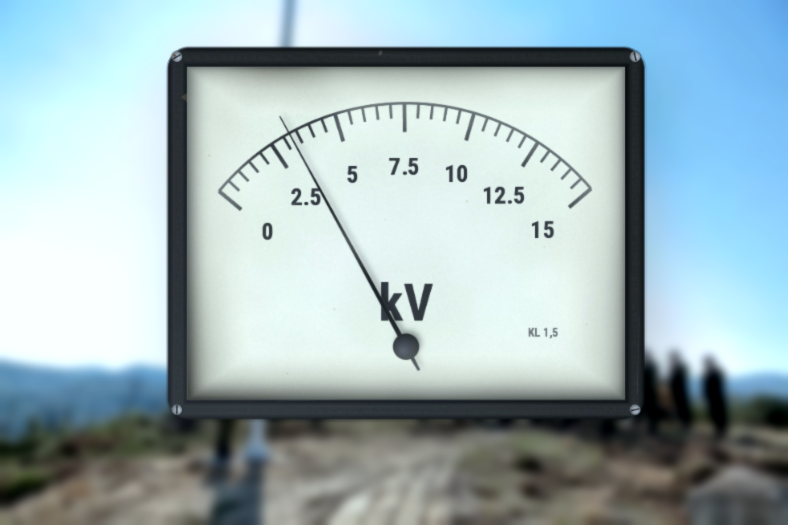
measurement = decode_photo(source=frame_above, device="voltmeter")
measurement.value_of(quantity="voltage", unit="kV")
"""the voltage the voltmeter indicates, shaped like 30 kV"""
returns 3.25 kV
